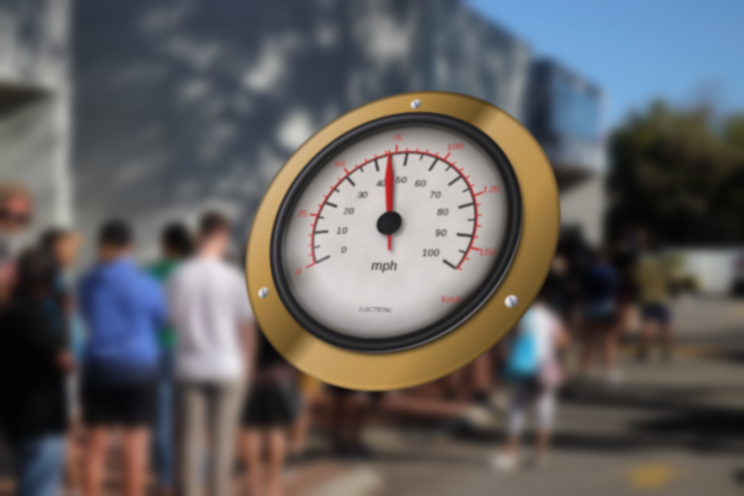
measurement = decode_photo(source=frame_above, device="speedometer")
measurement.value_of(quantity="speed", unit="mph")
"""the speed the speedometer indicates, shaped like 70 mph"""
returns 45 mph
